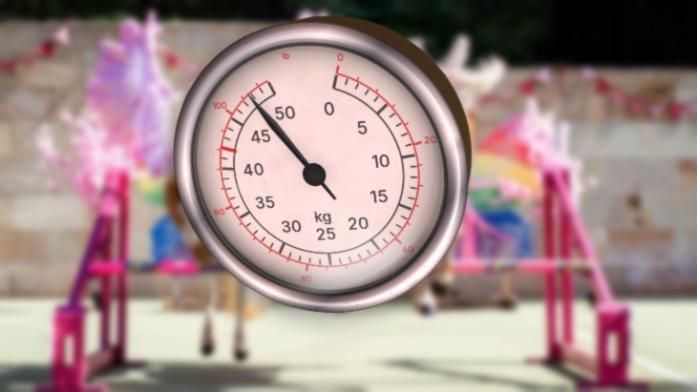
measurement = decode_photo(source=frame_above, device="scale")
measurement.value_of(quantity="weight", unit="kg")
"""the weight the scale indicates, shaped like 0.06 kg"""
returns 48 kg
